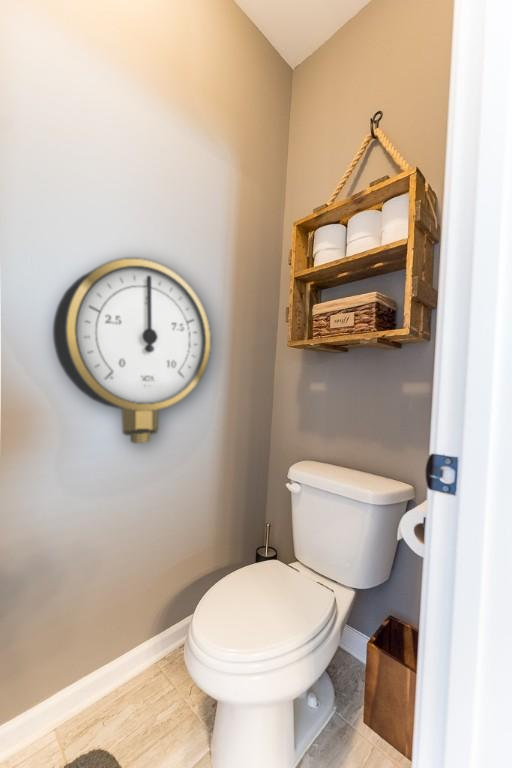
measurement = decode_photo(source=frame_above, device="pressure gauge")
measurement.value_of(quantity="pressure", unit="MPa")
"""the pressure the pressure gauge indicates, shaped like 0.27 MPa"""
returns 5 MPa
